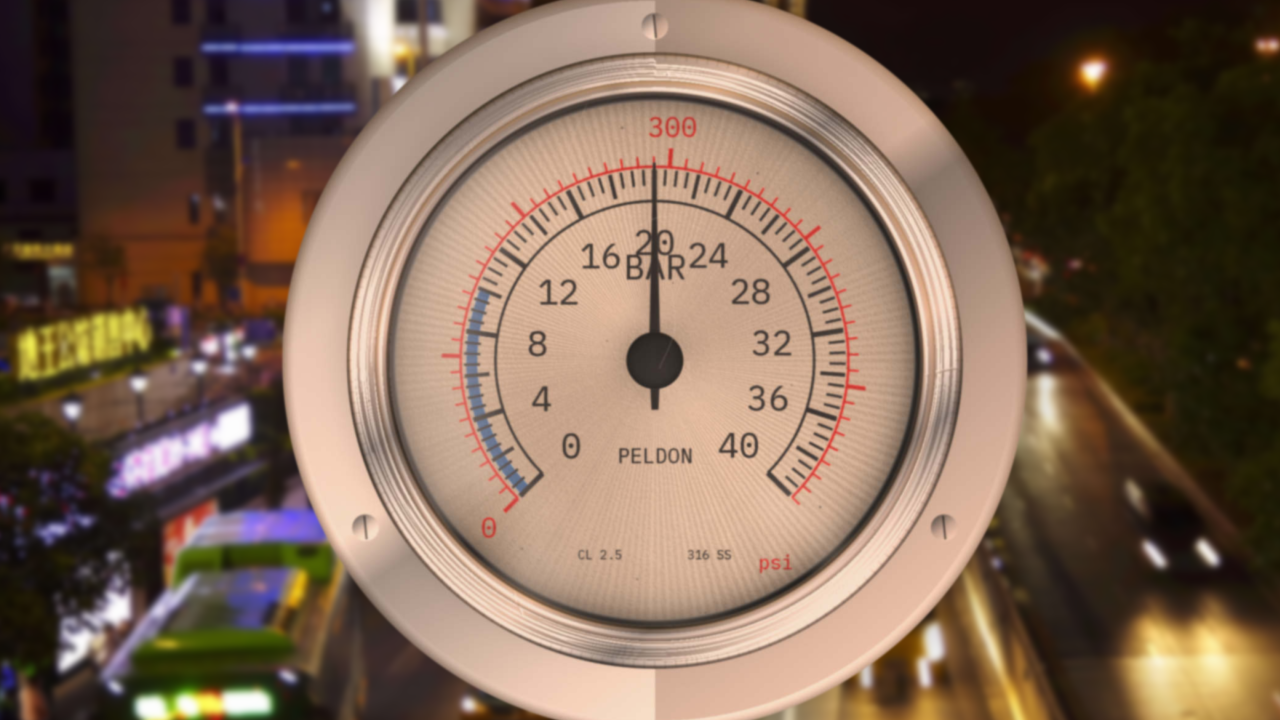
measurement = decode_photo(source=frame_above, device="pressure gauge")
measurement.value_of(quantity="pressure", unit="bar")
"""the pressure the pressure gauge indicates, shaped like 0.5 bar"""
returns 20 bar
